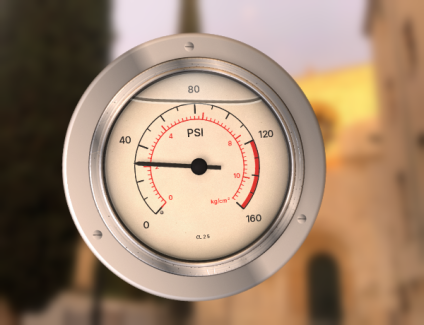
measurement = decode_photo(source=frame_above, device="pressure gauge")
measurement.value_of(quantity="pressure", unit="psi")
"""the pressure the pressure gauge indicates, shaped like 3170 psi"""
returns 30 psi
